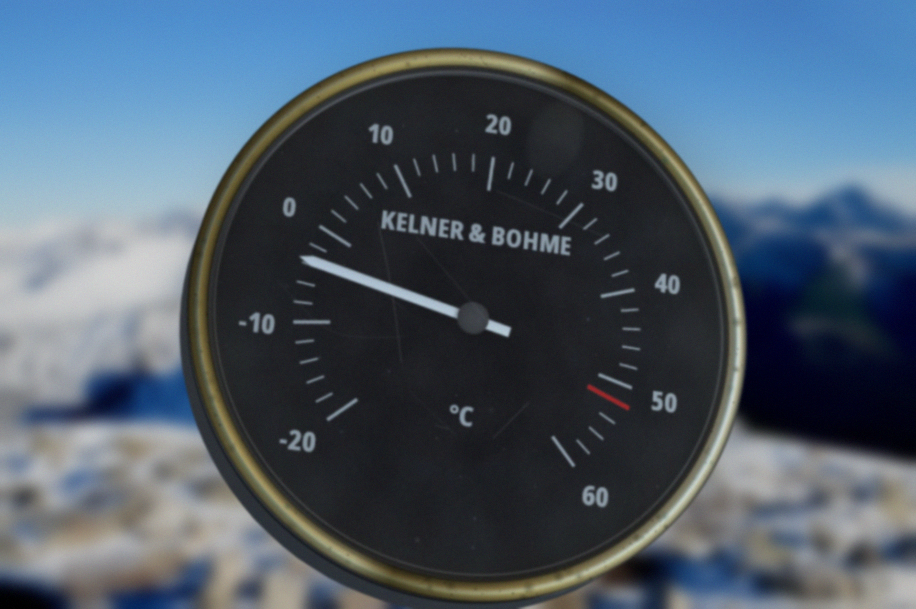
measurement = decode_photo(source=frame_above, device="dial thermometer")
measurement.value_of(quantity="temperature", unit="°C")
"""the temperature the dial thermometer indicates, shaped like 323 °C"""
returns -4 °C
